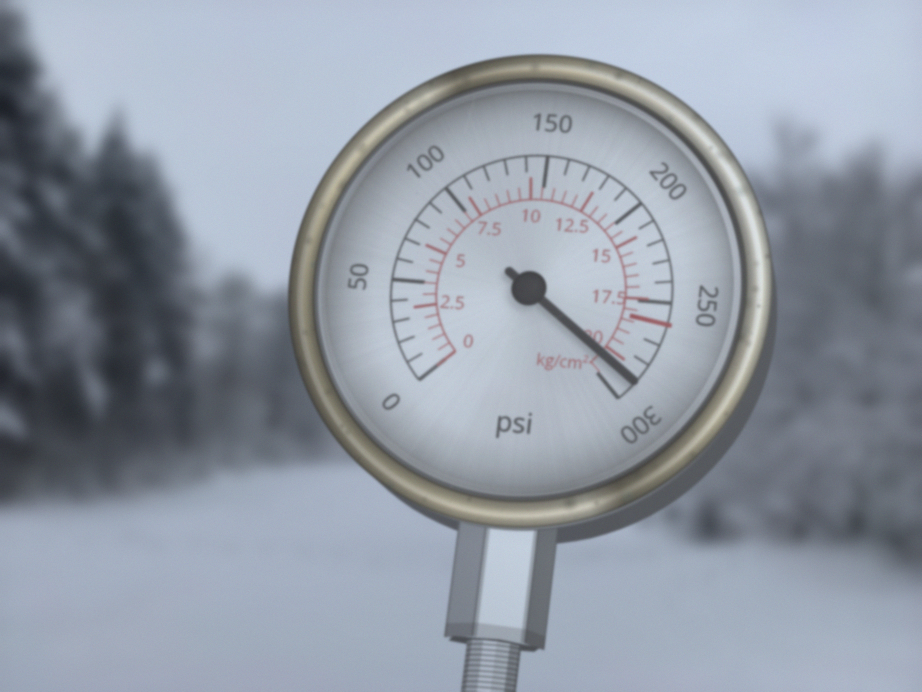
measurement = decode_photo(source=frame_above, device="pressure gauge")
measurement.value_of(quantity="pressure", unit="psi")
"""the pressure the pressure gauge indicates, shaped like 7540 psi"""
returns 290 psi
